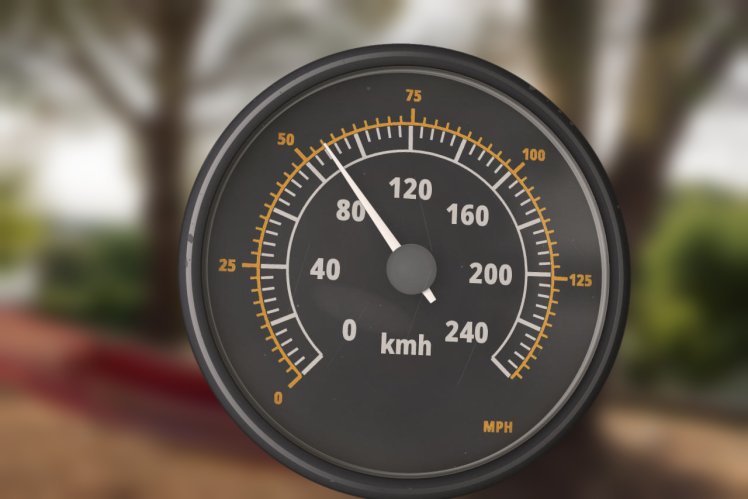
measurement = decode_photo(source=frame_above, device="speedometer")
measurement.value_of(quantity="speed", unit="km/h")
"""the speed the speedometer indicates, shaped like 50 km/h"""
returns 88 km/h
